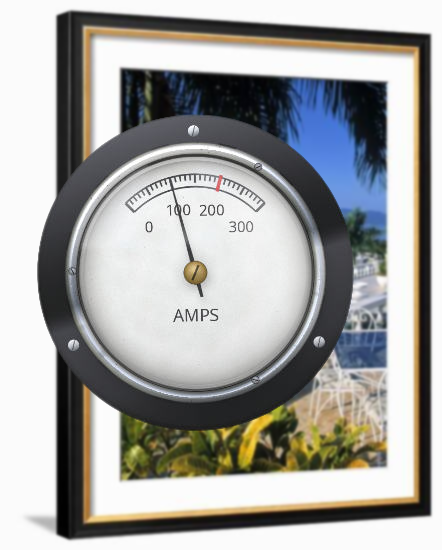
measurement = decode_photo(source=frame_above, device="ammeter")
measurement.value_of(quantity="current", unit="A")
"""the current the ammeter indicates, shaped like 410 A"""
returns 100 A
